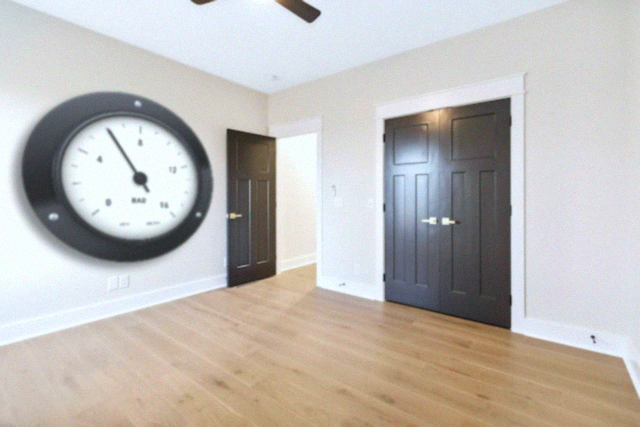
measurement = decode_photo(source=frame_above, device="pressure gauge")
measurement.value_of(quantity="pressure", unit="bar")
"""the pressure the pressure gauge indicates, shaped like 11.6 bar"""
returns 6 bar
